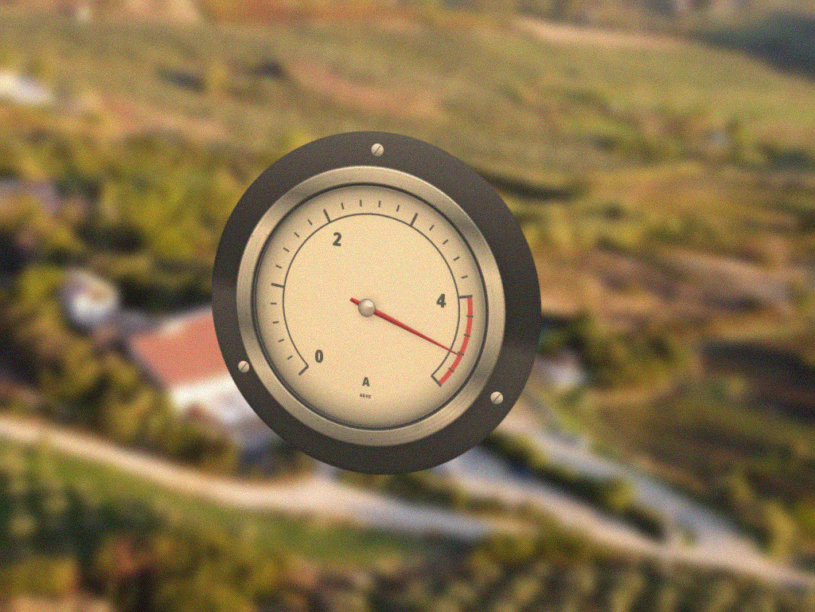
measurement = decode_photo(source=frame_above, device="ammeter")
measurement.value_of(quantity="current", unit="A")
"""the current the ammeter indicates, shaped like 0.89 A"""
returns 4.6 A
